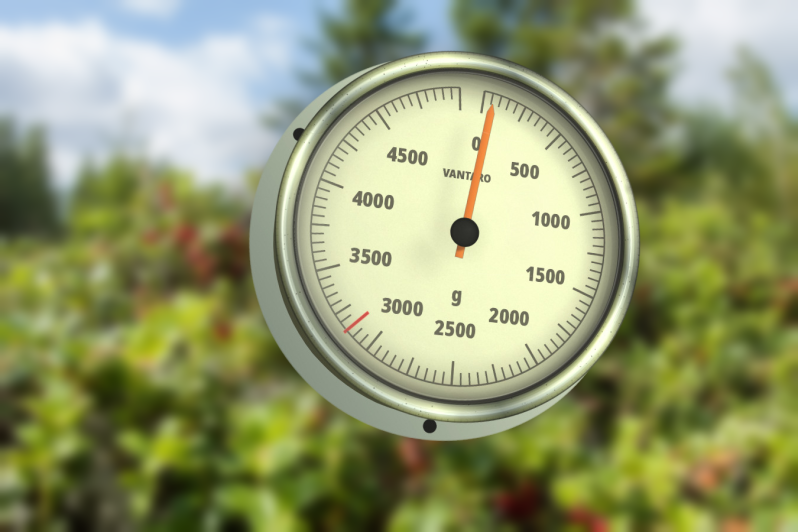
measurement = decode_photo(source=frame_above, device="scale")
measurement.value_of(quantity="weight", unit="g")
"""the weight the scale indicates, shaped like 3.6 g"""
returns 50 g
